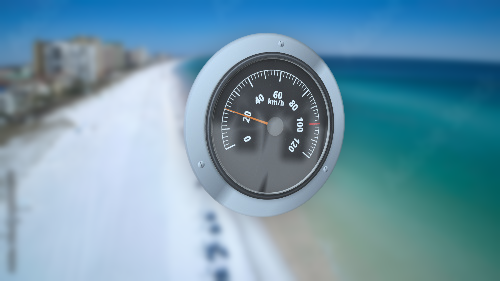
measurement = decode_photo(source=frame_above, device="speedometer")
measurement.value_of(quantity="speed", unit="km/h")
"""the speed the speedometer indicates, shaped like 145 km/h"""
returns 20 km/h
